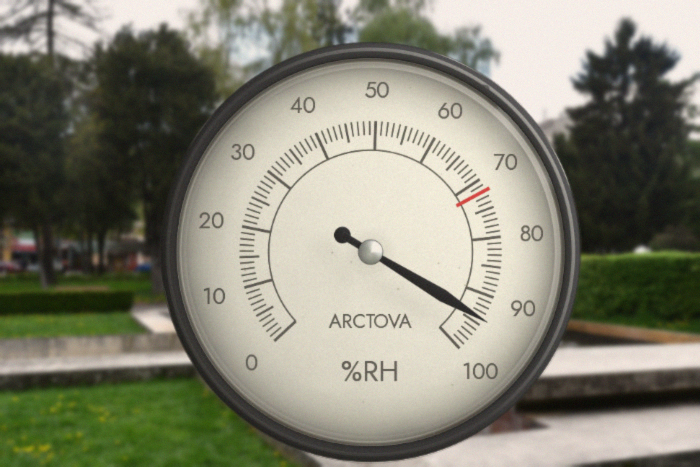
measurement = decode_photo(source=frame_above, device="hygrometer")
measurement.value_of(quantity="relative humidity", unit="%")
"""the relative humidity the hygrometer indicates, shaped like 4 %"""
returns 94 %
